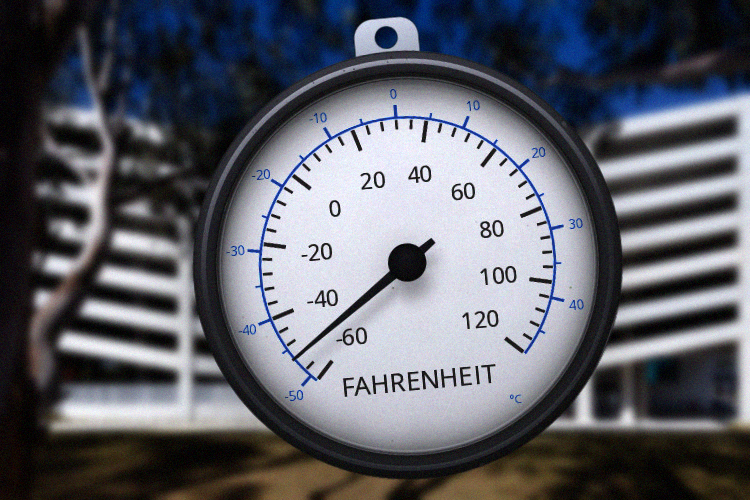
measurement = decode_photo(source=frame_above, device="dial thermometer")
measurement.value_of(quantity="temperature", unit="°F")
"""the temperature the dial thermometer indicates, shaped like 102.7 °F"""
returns -52 °F
